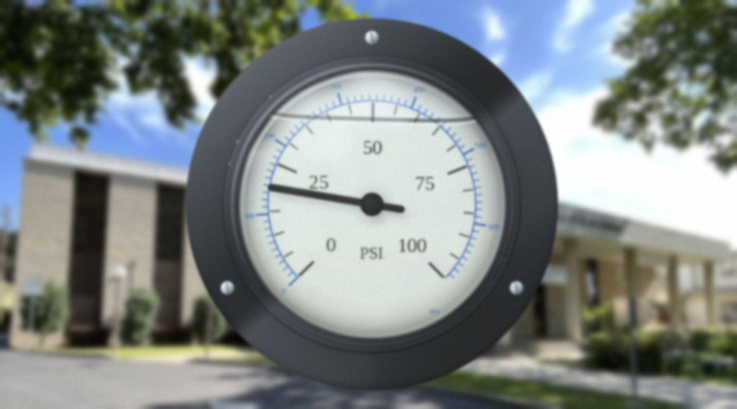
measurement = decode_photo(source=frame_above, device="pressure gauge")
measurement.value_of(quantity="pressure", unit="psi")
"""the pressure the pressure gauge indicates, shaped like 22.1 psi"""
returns 20 psi
